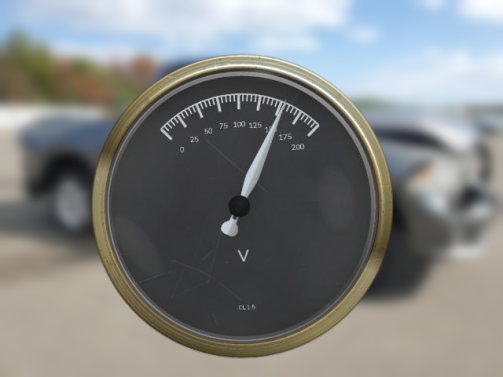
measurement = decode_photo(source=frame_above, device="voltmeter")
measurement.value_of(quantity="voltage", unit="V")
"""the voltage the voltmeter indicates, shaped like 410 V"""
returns 155 V
